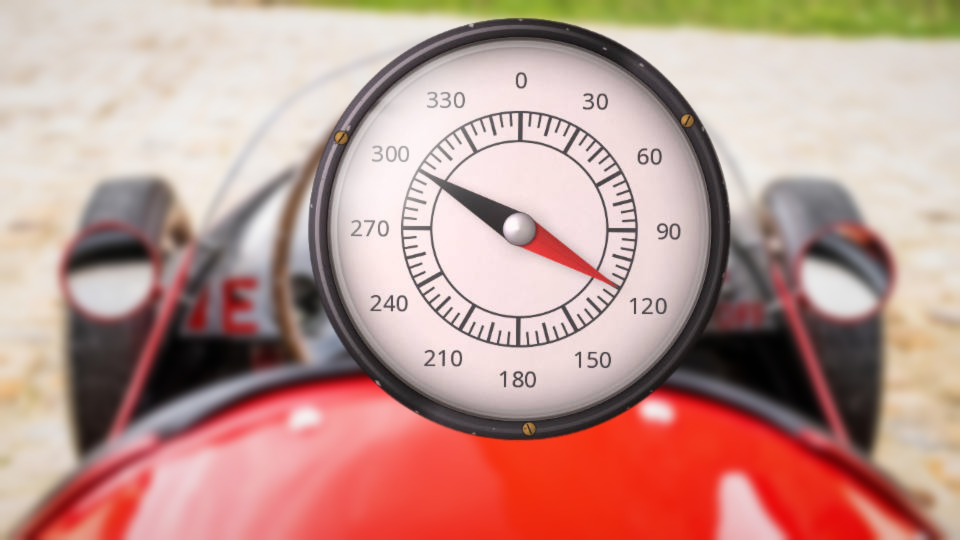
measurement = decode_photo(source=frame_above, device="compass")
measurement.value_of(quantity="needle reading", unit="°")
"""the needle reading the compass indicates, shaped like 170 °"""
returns 120 °
